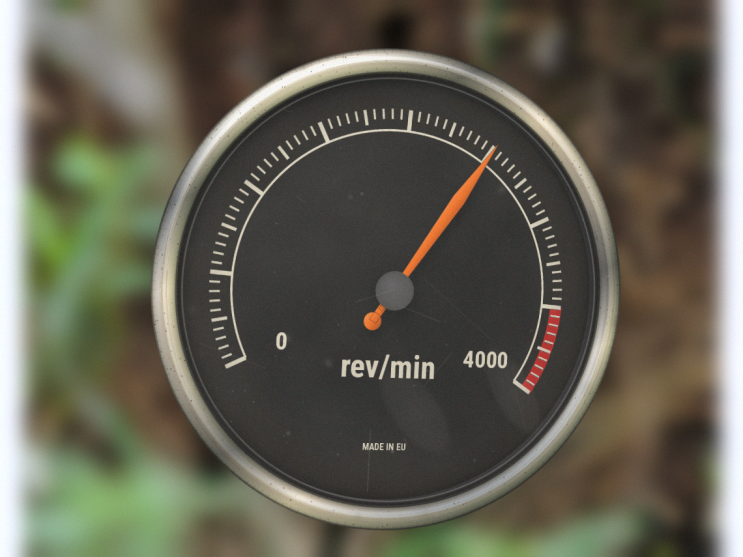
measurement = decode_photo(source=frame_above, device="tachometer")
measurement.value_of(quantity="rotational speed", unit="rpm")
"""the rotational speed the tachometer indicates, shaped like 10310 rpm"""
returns 2500 rpm
